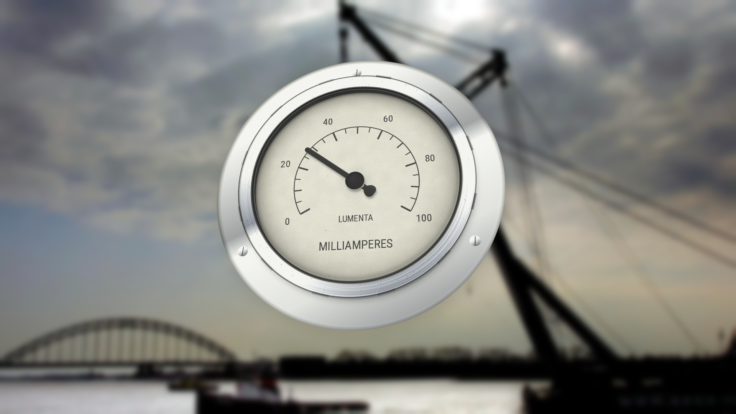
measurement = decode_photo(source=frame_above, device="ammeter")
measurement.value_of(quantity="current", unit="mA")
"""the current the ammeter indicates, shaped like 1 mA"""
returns 27.5 mA
